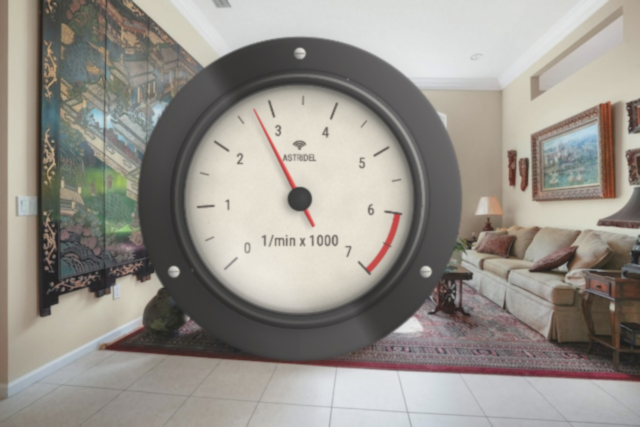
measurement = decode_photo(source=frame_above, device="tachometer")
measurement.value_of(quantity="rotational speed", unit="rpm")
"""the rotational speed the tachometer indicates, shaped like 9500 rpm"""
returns 2750 rpm
